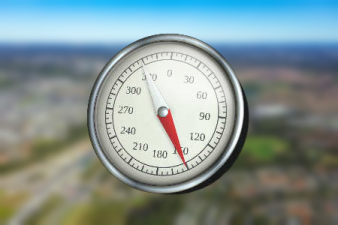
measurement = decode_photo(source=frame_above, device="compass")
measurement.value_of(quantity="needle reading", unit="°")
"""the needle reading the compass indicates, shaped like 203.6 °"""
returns 150 °
